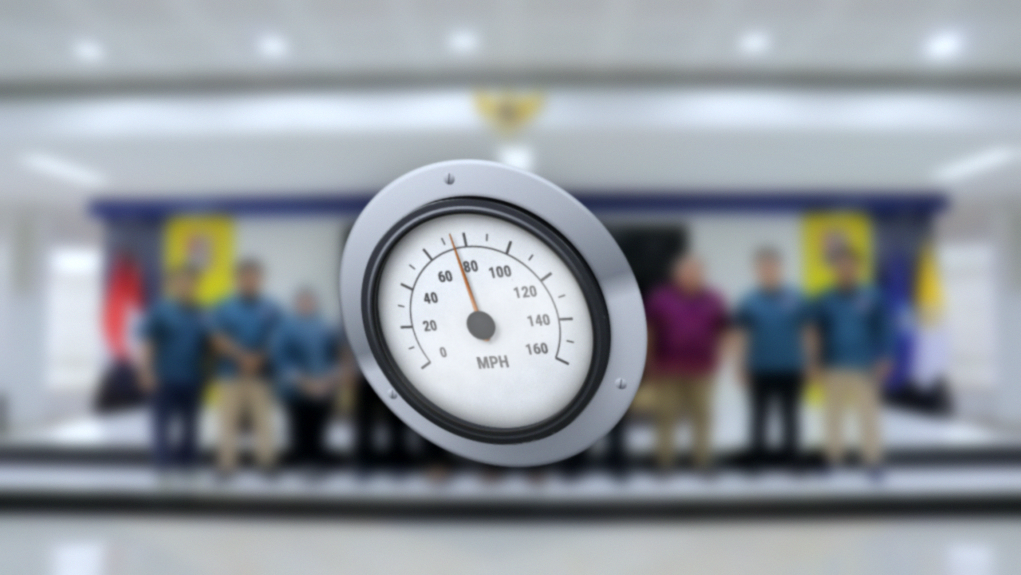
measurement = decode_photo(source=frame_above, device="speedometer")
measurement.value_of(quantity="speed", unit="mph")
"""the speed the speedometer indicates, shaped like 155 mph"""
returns 75 mph
